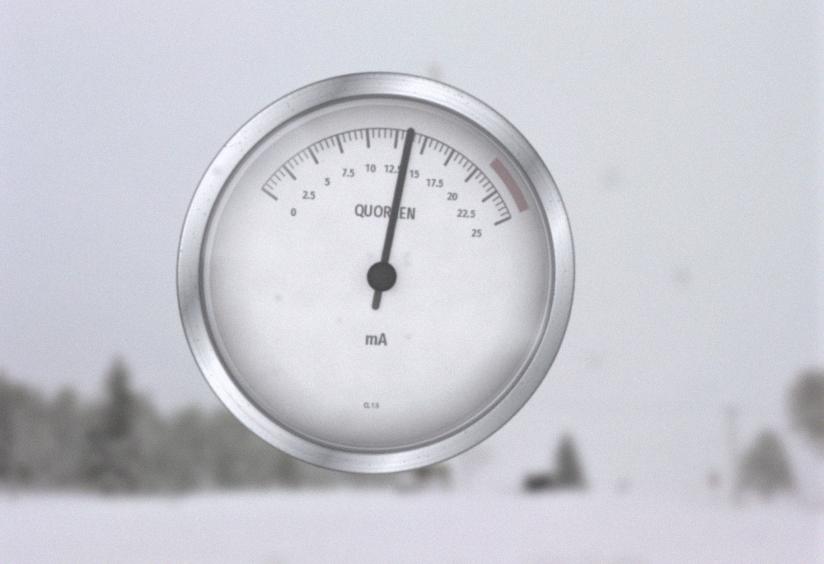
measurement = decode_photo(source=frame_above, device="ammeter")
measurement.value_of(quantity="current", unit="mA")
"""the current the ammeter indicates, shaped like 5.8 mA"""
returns 13.5 mA
